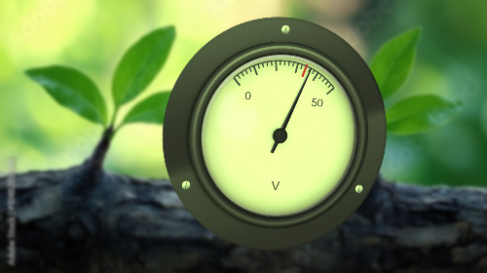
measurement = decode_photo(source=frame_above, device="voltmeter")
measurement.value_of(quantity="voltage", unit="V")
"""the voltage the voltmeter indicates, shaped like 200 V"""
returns 36 V
